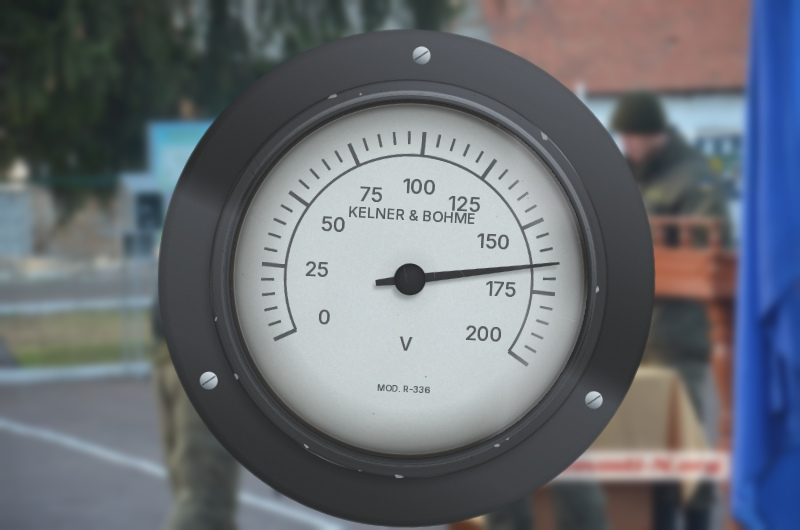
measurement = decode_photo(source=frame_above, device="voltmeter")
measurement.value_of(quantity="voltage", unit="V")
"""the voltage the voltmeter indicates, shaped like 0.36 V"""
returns 165 V
